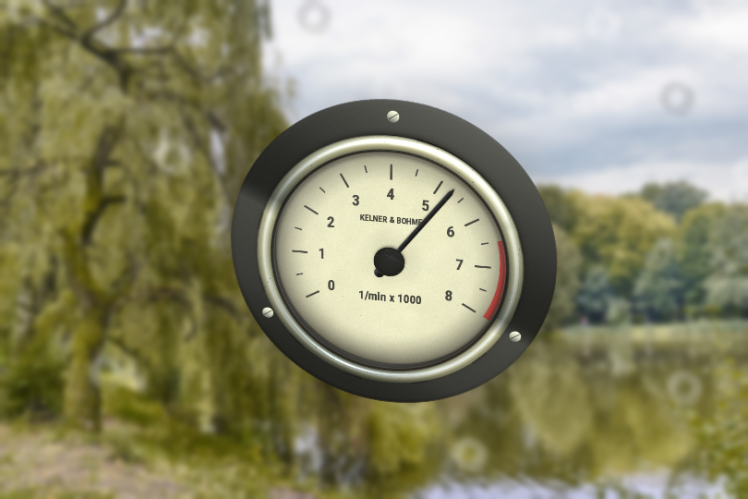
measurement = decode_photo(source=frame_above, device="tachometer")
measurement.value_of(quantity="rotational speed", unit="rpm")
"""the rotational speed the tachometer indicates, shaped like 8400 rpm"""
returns 5250 rpm
